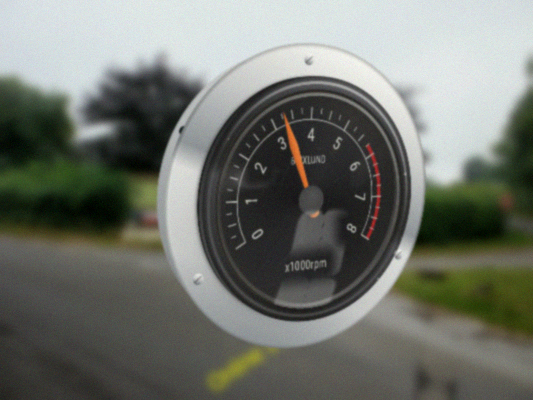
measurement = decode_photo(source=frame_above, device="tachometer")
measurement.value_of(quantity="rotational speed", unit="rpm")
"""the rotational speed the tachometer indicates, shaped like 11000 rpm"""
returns 3250 rpm
